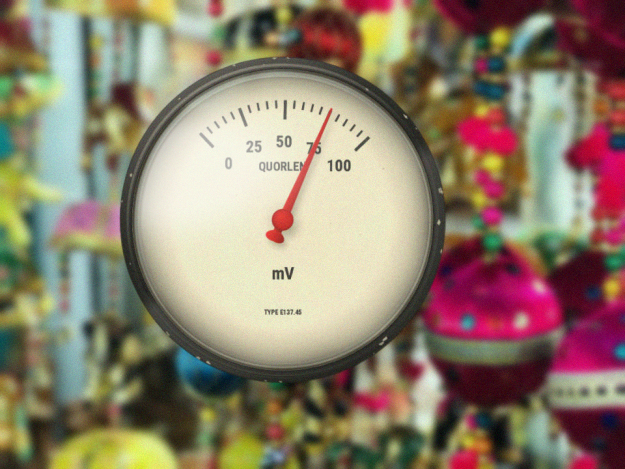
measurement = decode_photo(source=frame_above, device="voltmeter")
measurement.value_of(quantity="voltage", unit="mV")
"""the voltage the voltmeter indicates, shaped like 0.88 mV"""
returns 75 mV
